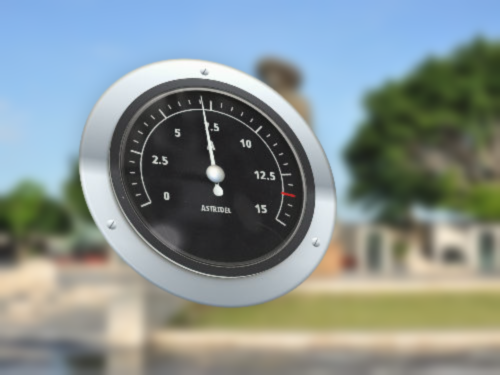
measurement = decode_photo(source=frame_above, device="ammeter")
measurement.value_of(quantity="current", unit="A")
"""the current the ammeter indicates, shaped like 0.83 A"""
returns 7 A
